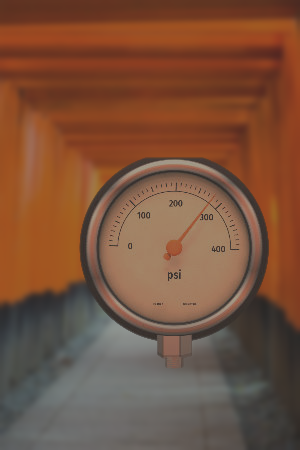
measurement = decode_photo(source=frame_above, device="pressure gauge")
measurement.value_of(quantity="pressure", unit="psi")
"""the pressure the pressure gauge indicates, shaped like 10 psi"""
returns 280 psi
